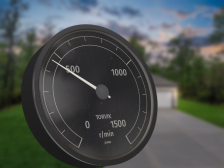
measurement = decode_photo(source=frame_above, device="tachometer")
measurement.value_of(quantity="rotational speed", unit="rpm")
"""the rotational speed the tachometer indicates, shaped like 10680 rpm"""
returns 450 rpm
